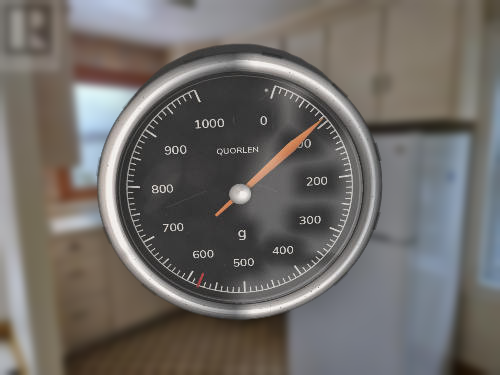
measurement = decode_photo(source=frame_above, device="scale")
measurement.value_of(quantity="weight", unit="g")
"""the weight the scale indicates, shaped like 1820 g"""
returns 90 g
